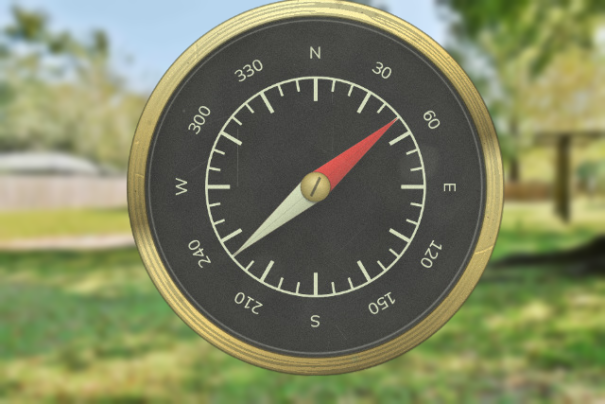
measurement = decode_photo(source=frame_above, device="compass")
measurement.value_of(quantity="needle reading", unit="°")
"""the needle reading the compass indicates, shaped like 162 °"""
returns 50 °
